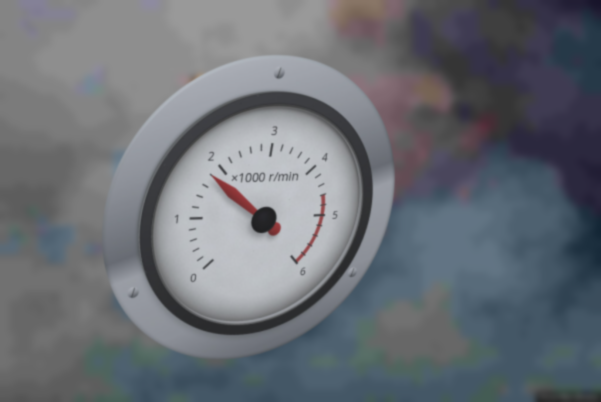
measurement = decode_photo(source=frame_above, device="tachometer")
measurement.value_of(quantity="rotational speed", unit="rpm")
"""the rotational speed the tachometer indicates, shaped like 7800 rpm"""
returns 1800 rpm
